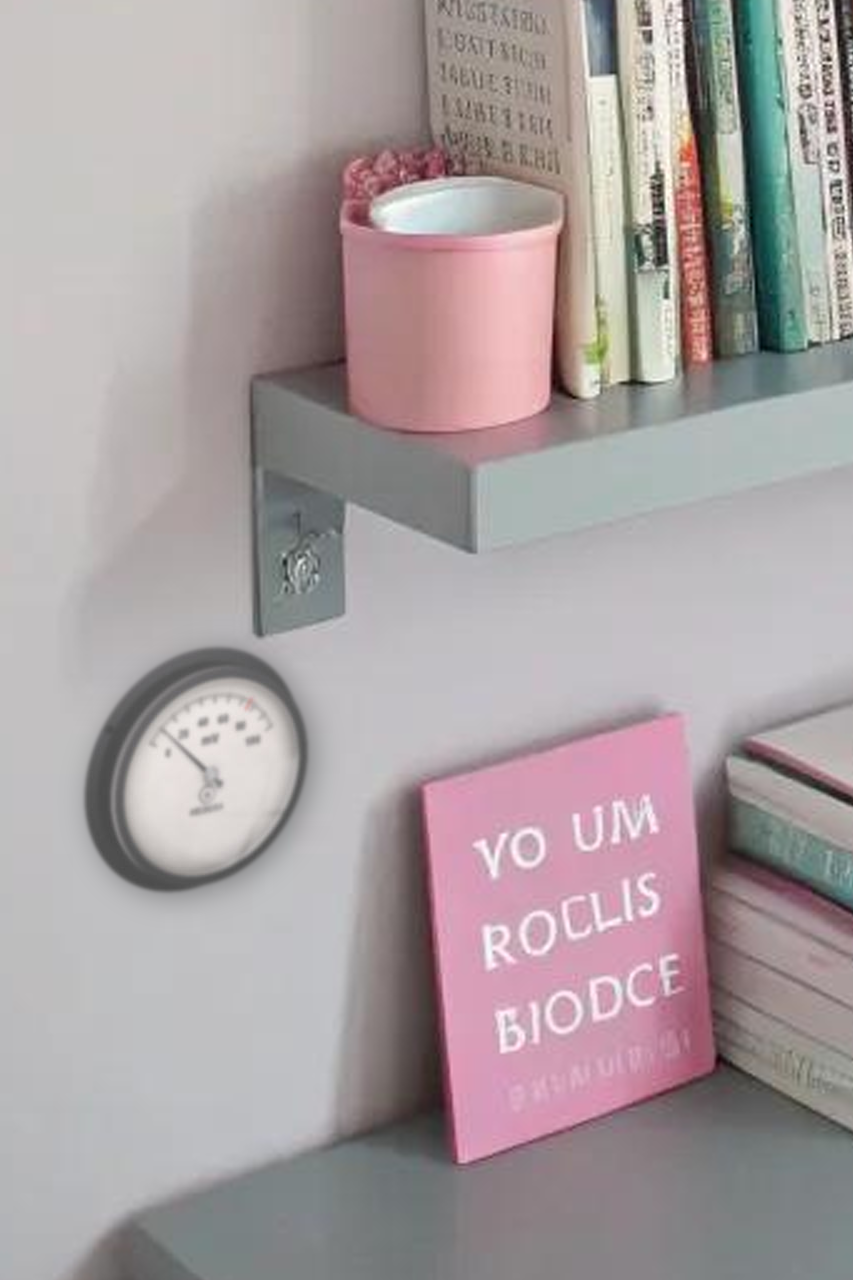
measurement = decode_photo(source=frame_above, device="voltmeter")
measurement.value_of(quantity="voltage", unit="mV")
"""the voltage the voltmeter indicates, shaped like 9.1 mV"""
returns 10 mV
